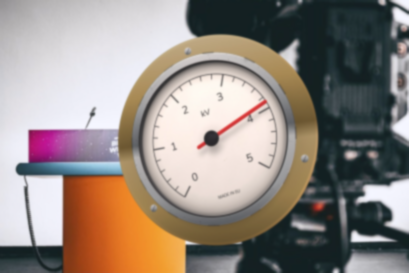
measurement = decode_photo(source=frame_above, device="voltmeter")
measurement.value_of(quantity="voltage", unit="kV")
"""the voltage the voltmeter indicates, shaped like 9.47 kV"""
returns 3.9 kV
